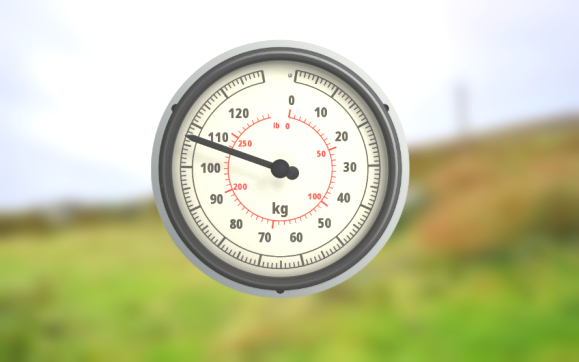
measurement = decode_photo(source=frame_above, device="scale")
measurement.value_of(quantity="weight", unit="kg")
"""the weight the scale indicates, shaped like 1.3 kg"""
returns 107 kg
